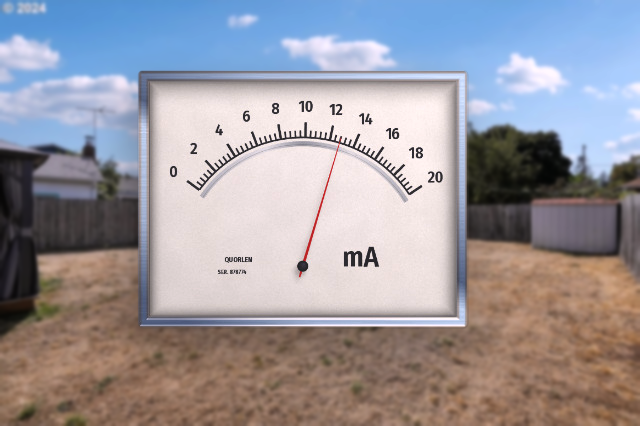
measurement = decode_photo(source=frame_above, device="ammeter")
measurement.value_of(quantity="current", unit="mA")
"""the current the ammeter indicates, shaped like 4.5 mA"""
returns 12.8 mA
